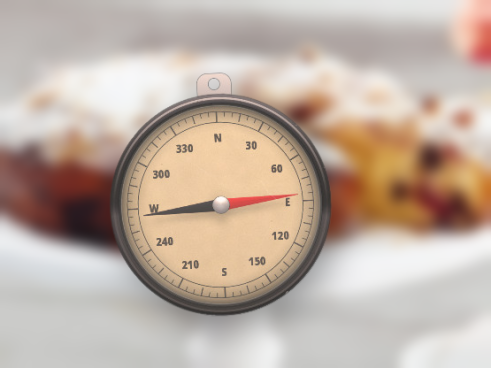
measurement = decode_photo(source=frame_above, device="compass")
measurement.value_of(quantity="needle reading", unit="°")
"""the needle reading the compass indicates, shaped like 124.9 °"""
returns 85 °
